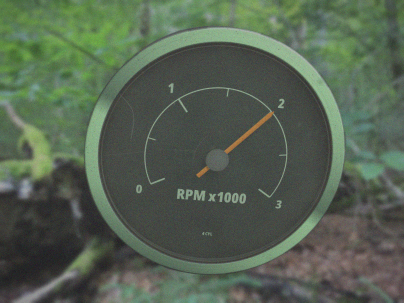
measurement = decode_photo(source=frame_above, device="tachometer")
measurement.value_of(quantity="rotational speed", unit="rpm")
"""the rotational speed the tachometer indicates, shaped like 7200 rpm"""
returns 2000 rpm
